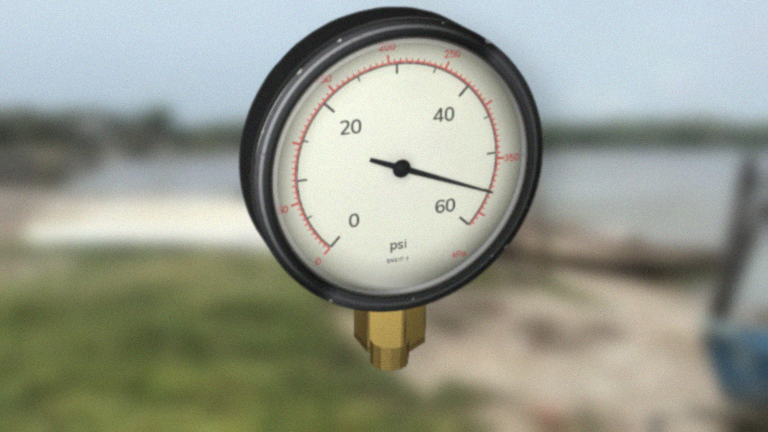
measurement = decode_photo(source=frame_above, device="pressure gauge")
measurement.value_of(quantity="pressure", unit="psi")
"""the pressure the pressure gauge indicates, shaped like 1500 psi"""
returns 55 psi
